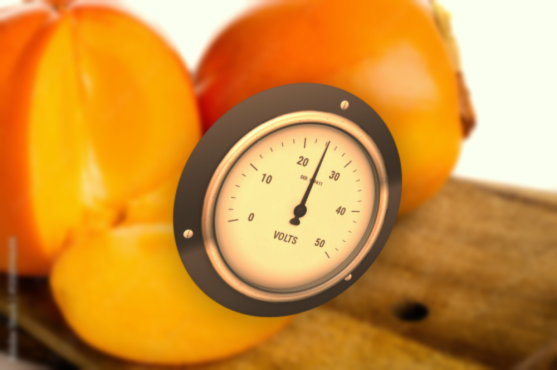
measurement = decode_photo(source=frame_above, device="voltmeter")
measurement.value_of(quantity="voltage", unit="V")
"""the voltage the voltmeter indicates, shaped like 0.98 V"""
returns 24 V
